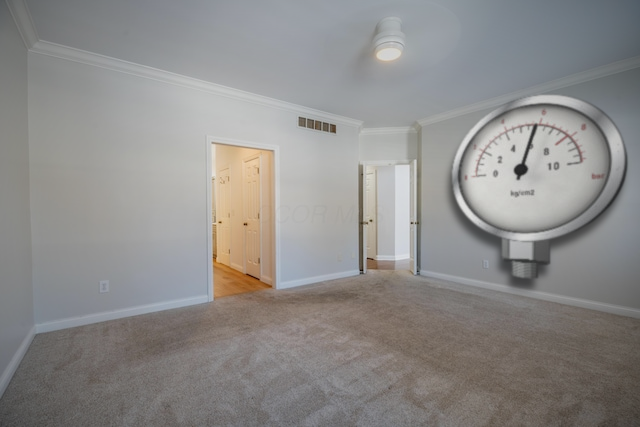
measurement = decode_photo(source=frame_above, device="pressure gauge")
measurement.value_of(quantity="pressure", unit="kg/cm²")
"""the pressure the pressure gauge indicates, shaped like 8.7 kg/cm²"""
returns 6 kg/cm²
